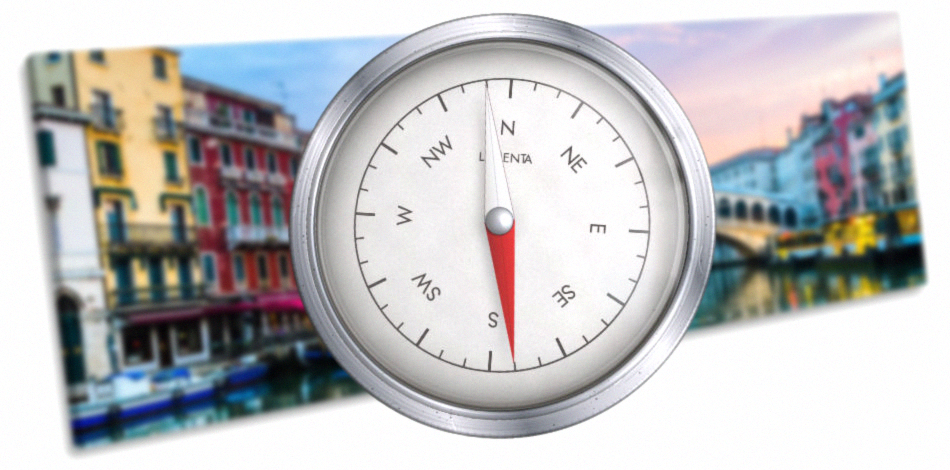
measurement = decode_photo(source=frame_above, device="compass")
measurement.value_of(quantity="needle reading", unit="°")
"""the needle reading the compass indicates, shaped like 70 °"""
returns 170 °
